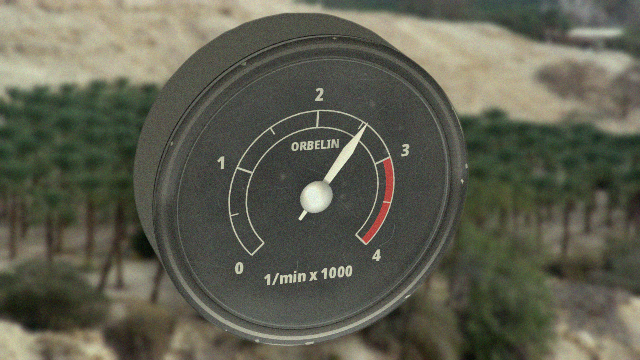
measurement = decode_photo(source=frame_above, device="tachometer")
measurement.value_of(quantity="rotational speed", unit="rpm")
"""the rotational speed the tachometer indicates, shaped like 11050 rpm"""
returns 2500 rpm
